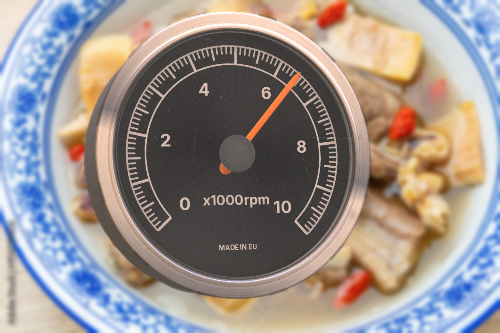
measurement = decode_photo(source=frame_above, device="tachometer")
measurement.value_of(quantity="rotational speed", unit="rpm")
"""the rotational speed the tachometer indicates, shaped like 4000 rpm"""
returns 6400 rpm
